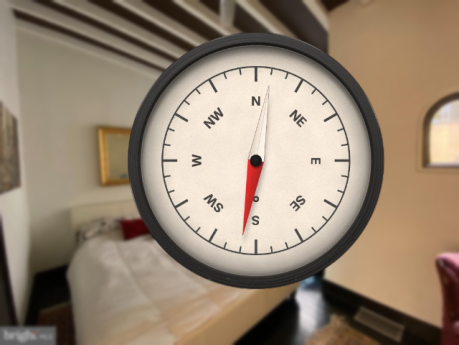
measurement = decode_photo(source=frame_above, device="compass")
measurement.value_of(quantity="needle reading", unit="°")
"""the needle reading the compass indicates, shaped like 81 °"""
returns 190 °
